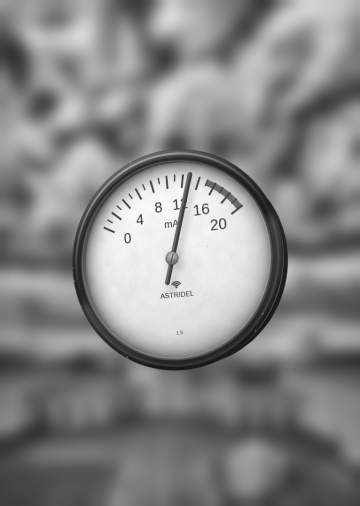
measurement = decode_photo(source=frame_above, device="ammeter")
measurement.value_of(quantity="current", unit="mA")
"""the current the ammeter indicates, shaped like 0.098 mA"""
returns 13 mA
